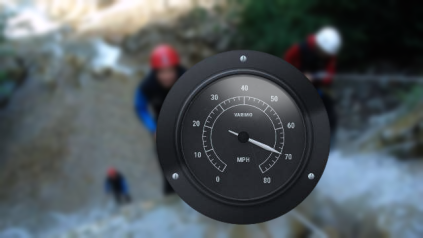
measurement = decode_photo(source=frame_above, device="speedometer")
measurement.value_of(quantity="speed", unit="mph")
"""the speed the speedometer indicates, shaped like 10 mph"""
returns 70 mph
